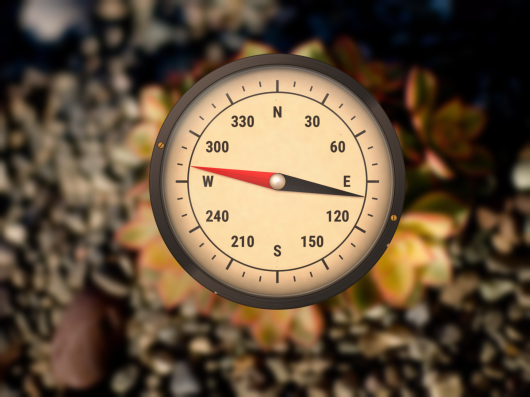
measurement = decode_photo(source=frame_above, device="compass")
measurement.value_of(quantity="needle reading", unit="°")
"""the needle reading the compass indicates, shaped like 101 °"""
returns 280 °
